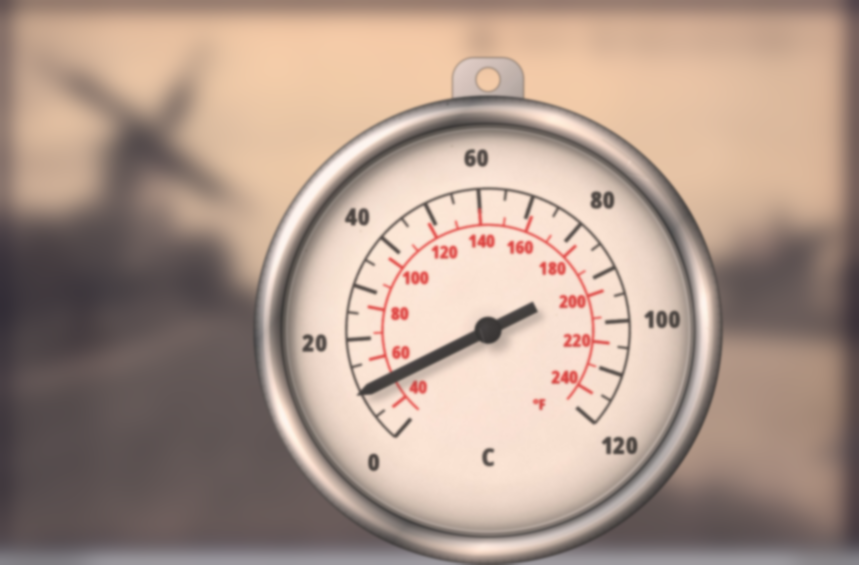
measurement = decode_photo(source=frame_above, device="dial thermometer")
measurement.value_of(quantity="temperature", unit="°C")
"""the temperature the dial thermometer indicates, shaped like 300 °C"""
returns 10 °C
